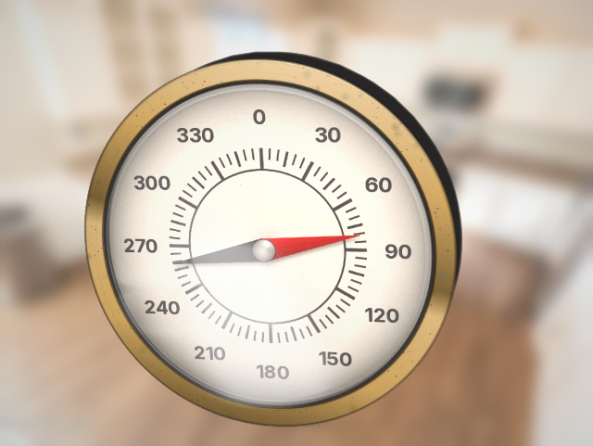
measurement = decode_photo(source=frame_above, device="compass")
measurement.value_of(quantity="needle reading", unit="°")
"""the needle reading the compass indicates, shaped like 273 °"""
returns 80 °
